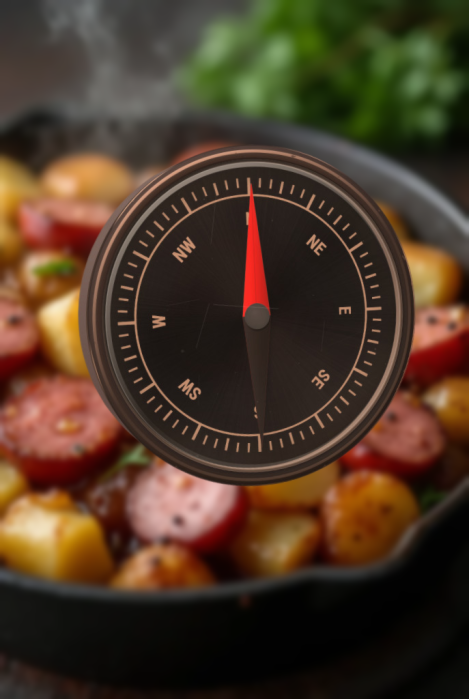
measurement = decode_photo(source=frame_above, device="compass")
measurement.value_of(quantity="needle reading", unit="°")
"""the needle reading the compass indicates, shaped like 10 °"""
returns 0 °
